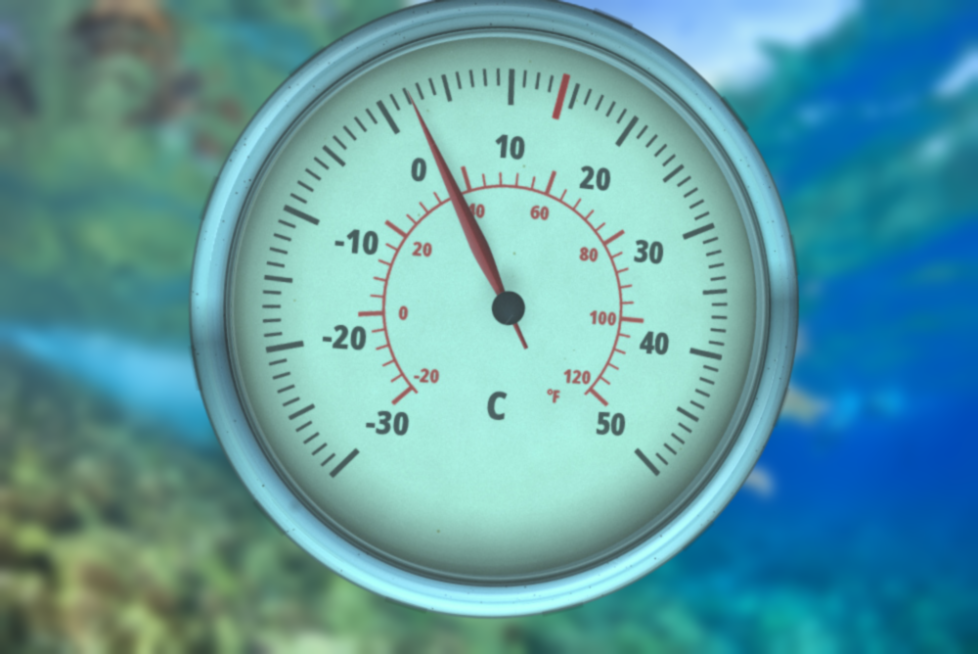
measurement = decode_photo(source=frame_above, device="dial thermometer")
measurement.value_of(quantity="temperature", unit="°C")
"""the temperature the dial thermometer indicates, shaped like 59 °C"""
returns 2 °C
